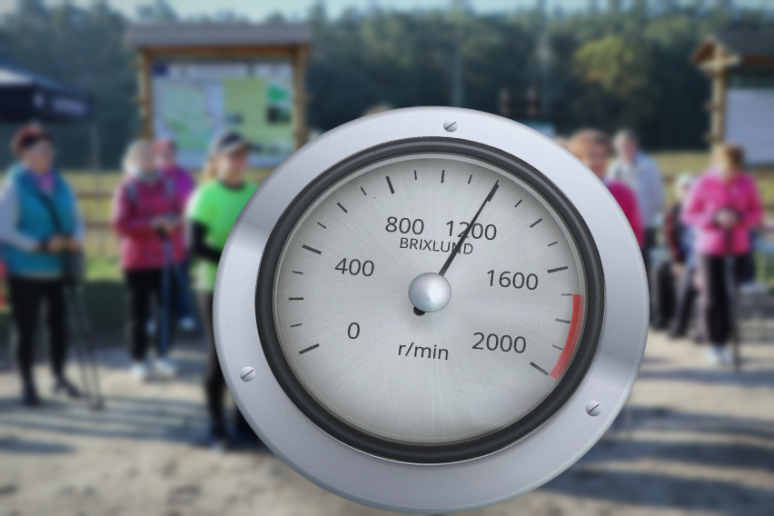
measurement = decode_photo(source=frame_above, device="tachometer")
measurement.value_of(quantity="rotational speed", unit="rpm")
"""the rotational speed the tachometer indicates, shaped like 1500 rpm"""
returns 1200 rpm
